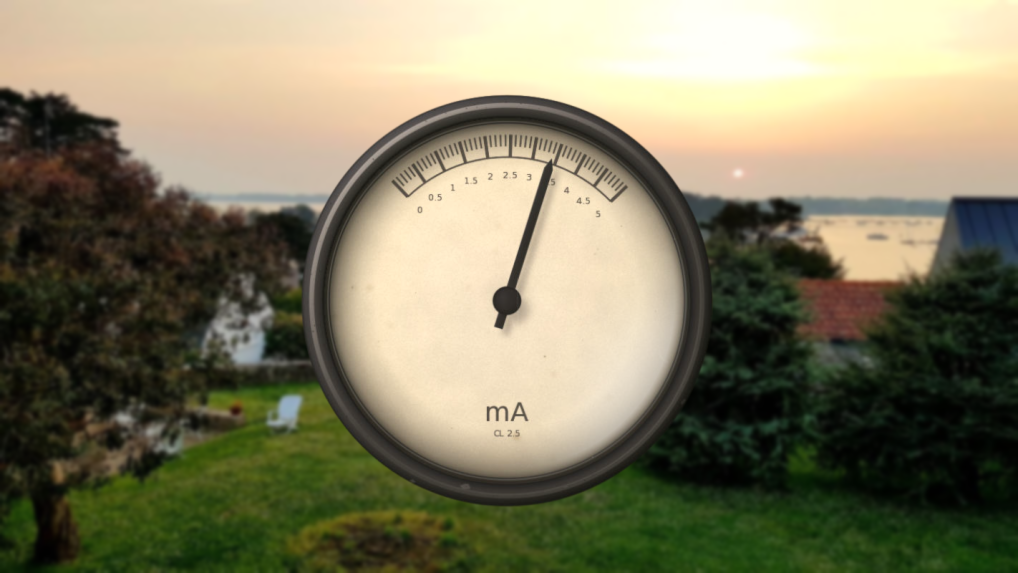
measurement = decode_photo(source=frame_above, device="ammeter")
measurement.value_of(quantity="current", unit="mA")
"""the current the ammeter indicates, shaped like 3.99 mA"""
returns 3.4 mA
